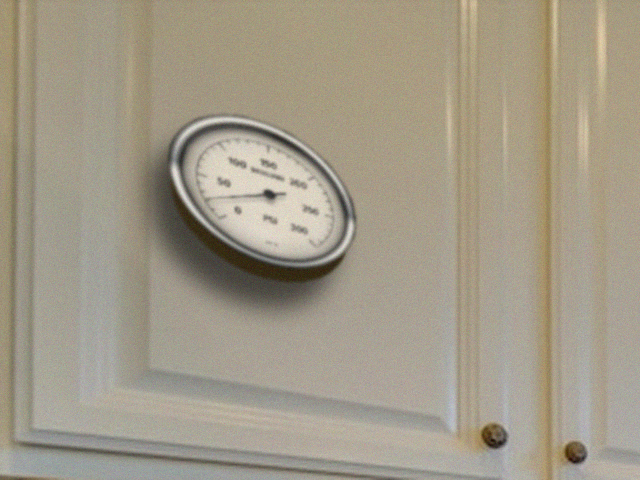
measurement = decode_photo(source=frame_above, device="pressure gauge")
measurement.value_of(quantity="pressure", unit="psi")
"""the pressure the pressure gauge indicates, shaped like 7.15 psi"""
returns 20 psi
